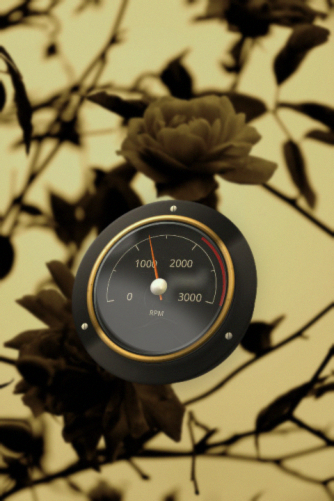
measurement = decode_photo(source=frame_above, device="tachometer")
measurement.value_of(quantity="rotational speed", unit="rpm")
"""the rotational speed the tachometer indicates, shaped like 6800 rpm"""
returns 1250 rpm
